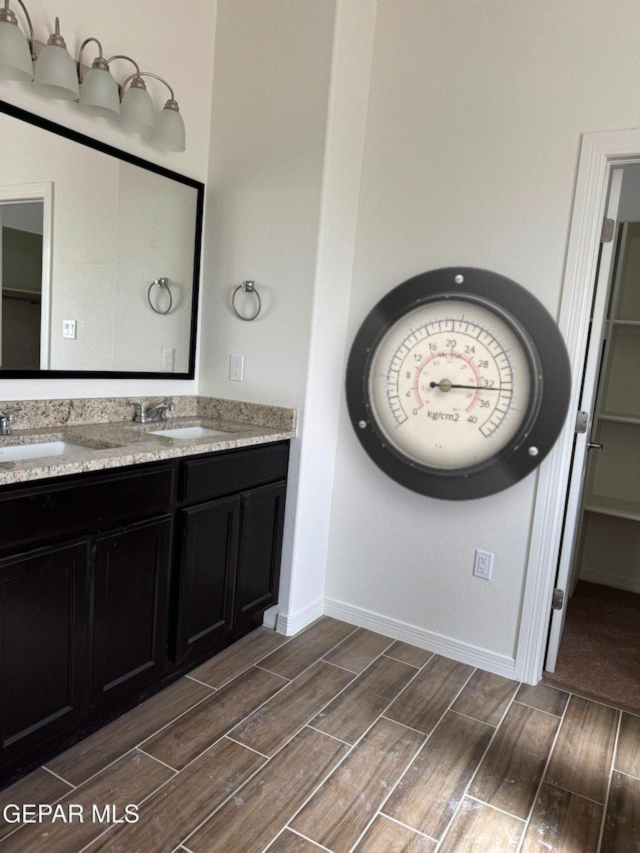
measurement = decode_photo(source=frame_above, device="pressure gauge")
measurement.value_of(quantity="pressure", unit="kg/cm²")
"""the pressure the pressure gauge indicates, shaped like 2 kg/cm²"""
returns 33 kg/cm²
